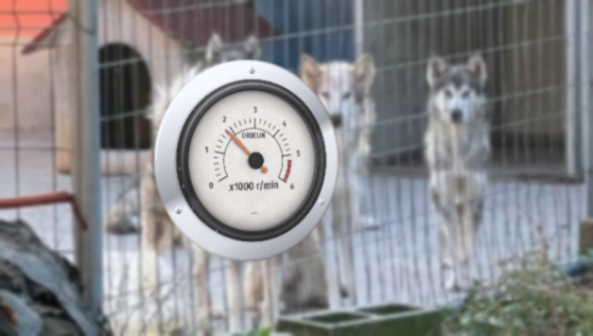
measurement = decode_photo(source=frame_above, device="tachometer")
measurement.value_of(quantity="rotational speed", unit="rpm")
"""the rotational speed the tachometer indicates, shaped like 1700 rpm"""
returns 1800 rpm
